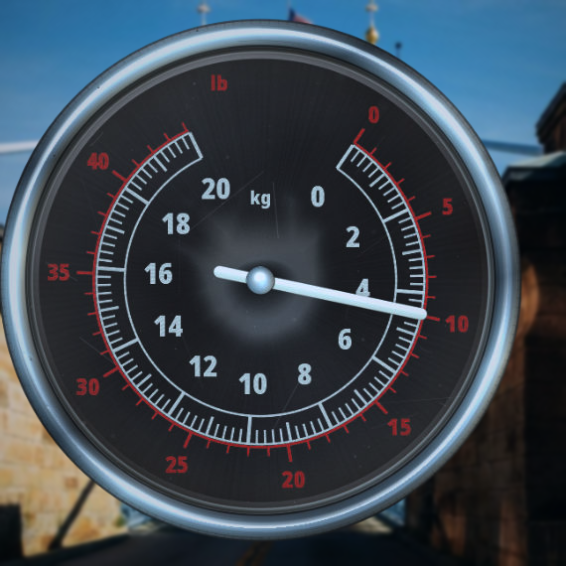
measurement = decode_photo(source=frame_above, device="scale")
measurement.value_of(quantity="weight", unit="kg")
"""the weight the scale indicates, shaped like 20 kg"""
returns 4.5 kg
